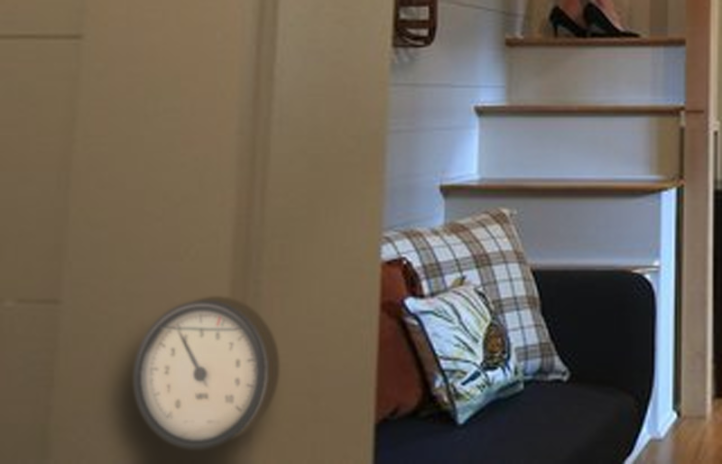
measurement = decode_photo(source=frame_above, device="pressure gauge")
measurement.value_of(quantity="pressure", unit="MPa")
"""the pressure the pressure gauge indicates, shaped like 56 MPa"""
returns 4 MPa
